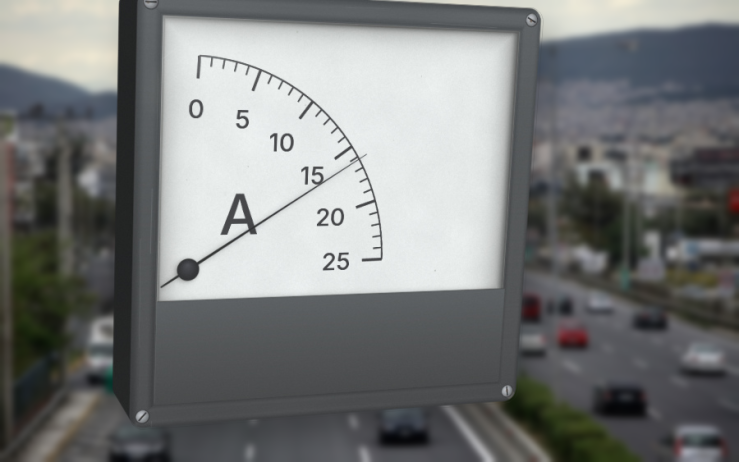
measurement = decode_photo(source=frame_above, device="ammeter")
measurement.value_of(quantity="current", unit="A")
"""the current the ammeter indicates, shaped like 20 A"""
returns 16 A
